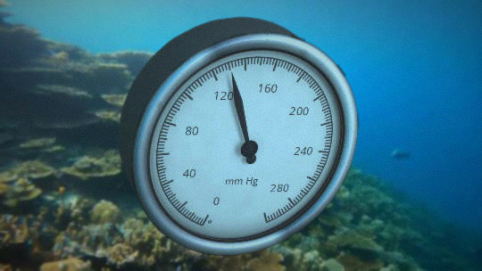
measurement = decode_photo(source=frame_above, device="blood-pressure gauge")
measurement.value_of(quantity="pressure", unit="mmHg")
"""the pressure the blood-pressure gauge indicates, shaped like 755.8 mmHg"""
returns 130 mmHg
